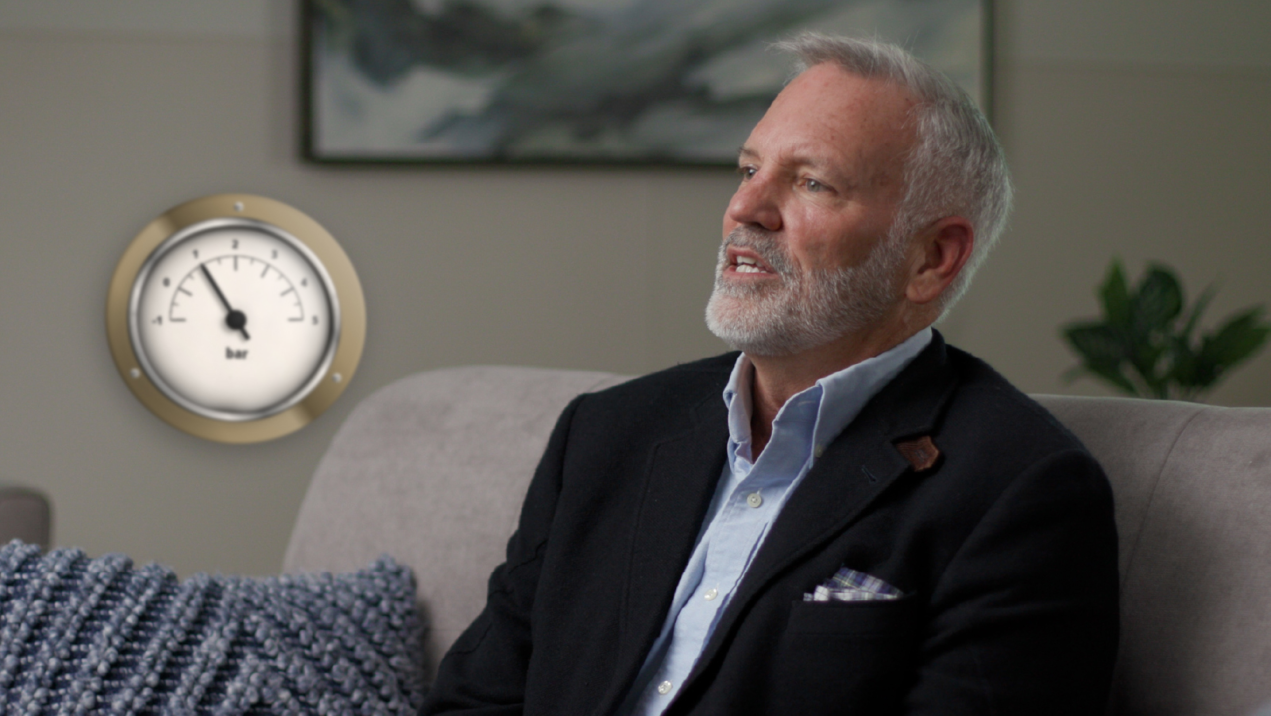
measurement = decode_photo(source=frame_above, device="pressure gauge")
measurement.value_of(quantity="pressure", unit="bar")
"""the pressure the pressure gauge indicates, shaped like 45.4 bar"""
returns 1 bar
